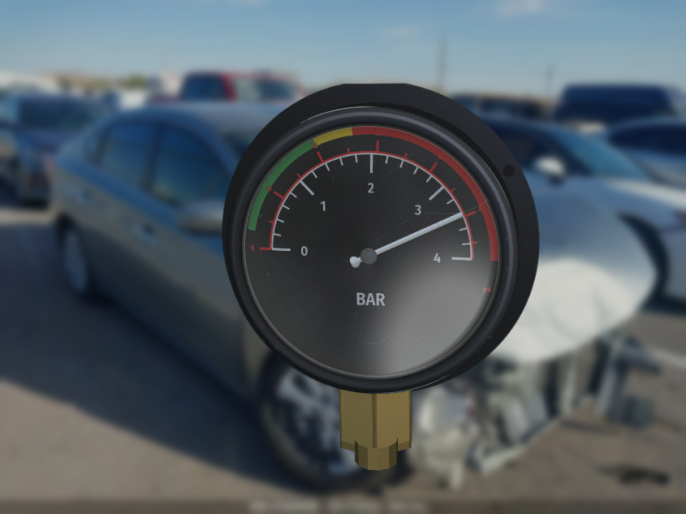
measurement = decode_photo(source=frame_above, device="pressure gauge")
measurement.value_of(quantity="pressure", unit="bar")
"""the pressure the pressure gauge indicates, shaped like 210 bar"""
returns 3.4 bar
